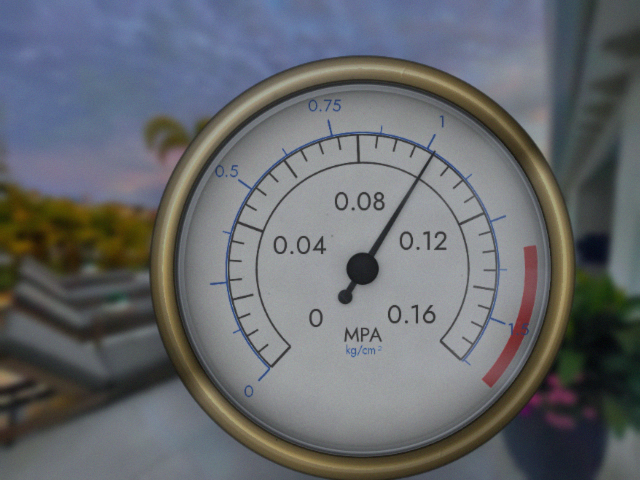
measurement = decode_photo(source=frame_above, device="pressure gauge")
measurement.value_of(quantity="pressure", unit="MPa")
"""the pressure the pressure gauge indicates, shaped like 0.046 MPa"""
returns 0.1 MPa
